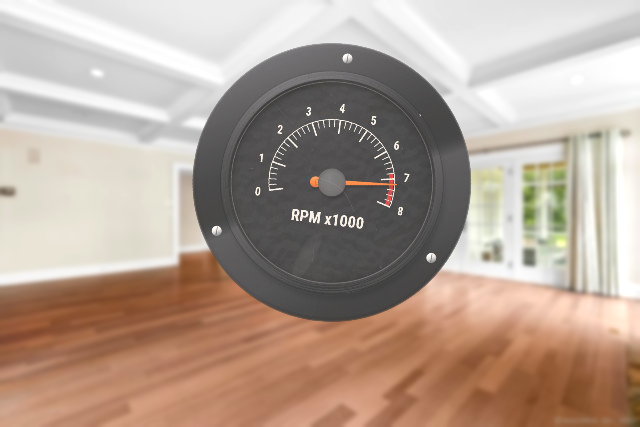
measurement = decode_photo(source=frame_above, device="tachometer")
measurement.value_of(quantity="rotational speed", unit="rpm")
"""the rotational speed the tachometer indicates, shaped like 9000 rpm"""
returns 7200 rpm
